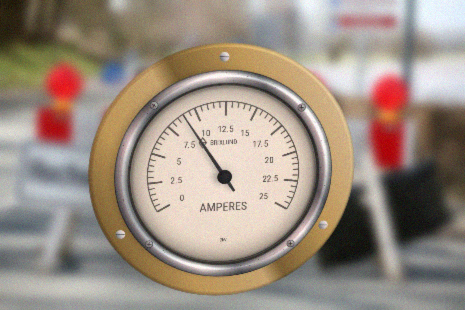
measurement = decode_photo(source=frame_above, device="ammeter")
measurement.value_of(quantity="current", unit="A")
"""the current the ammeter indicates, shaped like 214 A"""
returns 9 A
